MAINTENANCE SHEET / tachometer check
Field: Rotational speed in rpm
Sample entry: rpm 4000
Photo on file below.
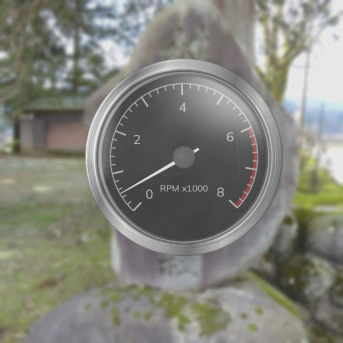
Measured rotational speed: rpm 500
